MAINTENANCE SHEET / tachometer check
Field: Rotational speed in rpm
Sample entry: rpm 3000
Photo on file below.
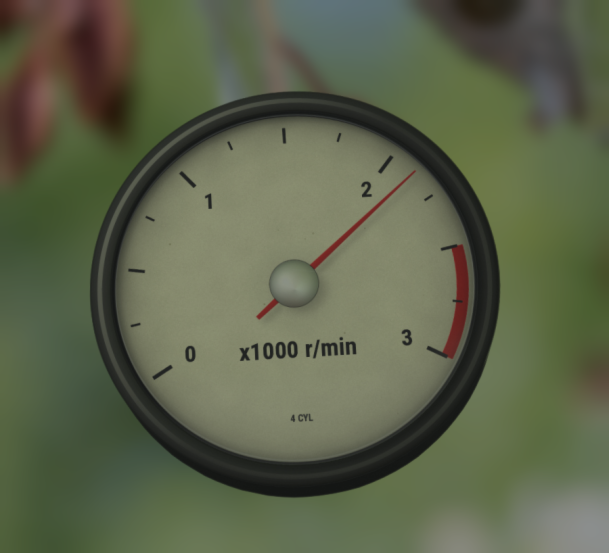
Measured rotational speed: rpm 2125
